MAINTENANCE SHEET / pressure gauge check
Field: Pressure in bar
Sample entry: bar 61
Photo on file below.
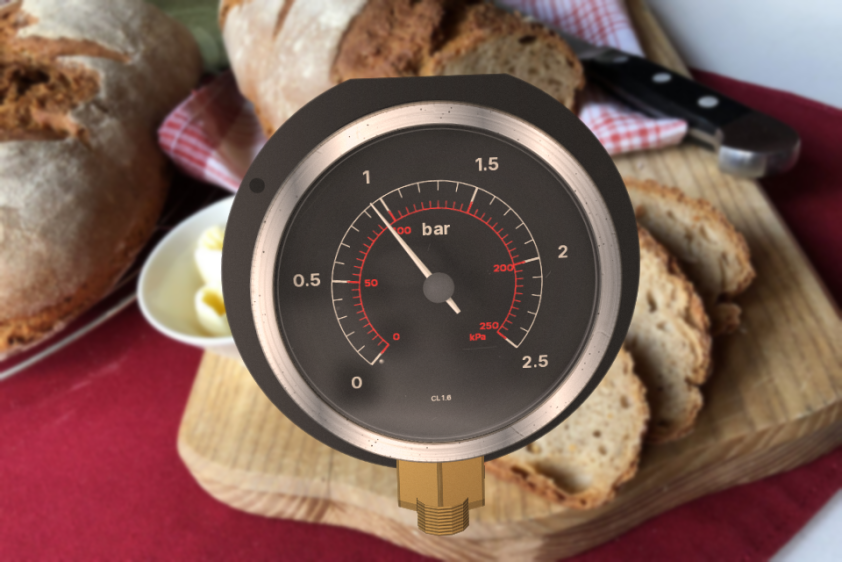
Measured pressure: bar 0.95
